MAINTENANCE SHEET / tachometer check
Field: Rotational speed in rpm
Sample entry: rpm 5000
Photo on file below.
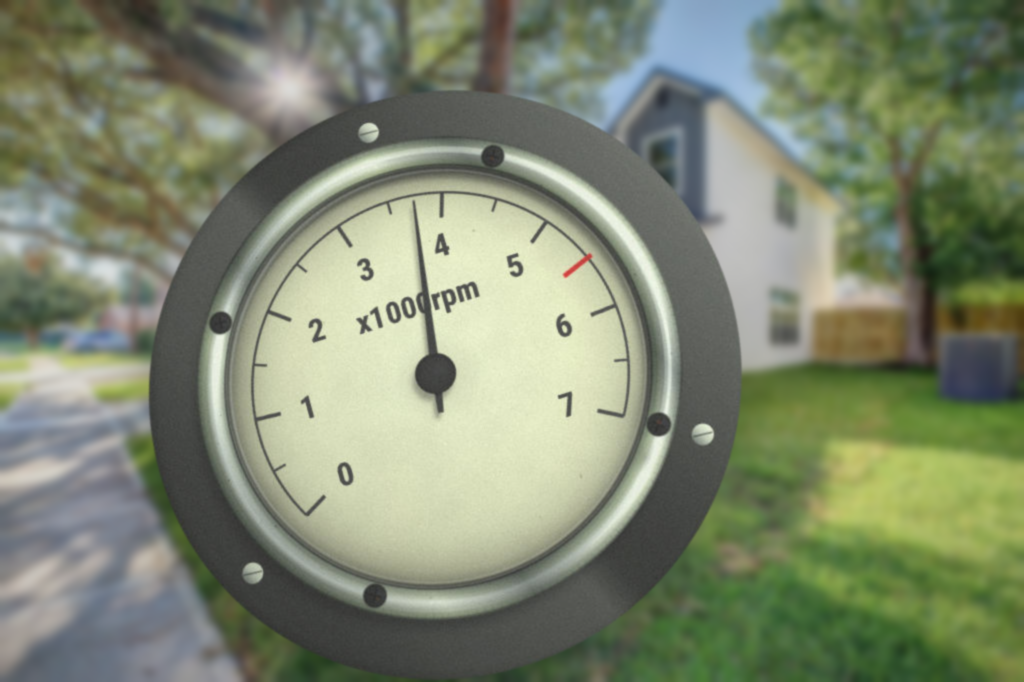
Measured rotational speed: rpm 3750
